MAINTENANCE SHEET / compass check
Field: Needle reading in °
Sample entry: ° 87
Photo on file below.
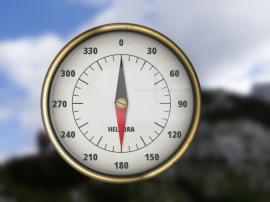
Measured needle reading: ° 180
